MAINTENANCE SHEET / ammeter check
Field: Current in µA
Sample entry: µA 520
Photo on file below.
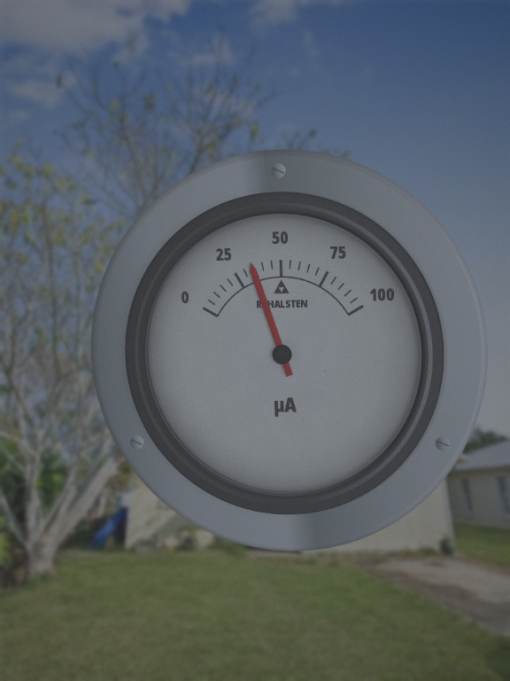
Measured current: µA 35
